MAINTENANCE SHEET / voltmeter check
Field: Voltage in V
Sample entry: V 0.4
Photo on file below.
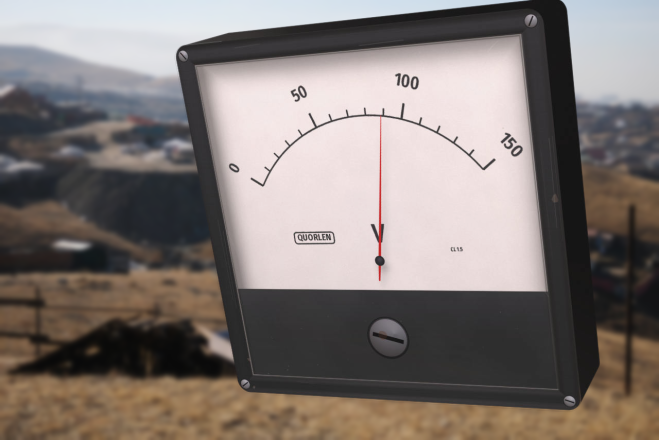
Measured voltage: V 90
